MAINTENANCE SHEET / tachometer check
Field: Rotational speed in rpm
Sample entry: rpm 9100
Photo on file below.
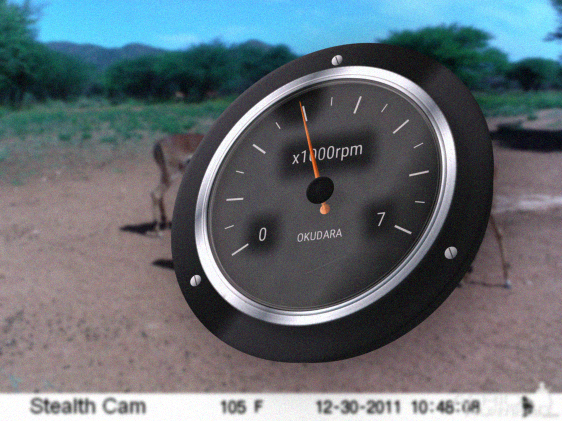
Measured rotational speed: rpm 3000
